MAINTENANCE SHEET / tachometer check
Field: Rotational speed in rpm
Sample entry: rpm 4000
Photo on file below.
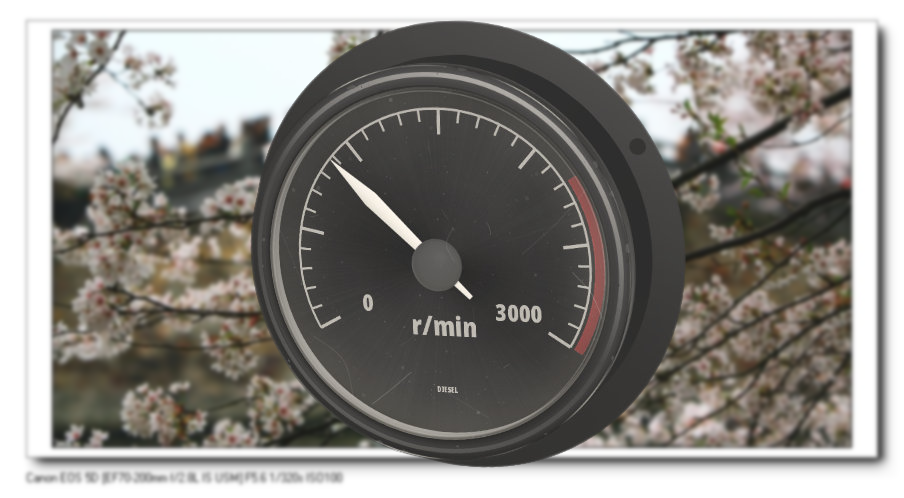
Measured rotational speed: rpm 900
